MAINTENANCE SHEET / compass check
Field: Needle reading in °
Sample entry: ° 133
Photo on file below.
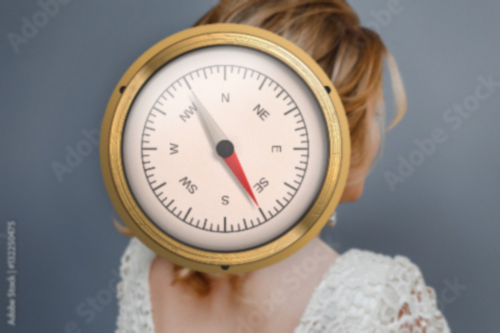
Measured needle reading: ° 150
